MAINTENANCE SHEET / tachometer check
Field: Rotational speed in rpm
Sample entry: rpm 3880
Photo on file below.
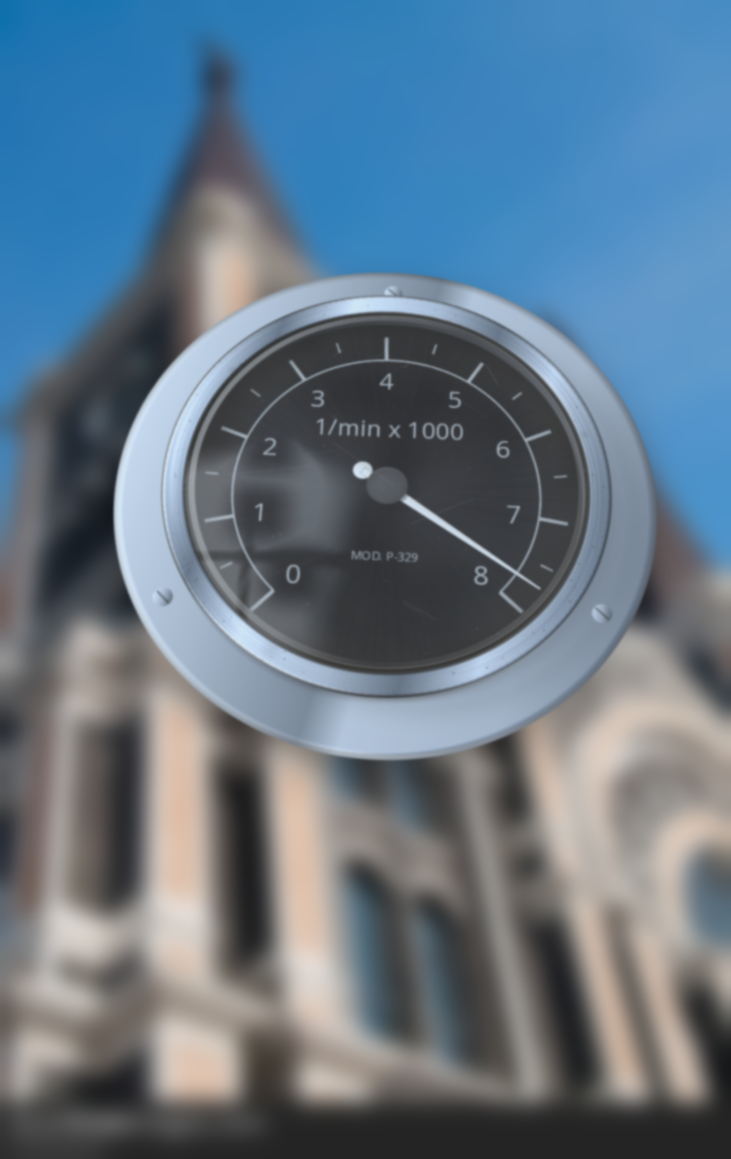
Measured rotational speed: rpm 7750
